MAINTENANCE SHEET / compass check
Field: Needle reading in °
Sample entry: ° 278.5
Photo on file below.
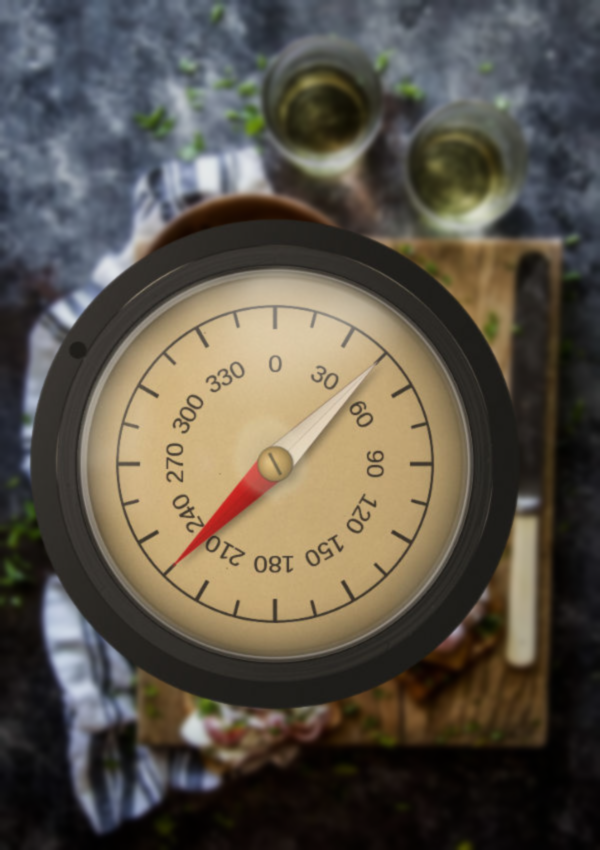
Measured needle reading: ° 225
